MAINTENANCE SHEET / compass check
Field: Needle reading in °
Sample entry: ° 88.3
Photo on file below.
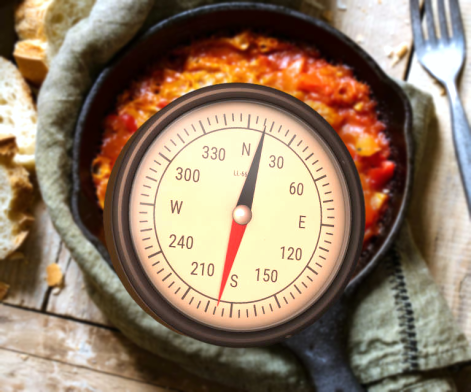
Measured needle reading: ° 190
